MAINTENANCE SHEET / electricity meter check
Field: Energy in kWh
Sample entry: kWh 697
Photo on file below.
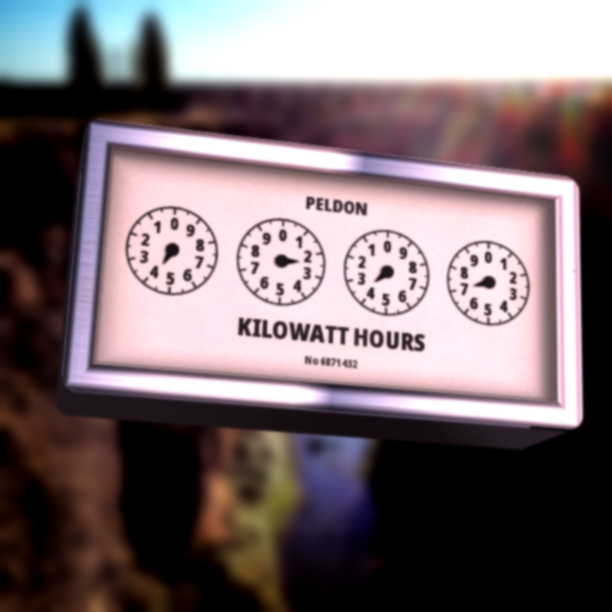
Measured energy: kWh 4237
